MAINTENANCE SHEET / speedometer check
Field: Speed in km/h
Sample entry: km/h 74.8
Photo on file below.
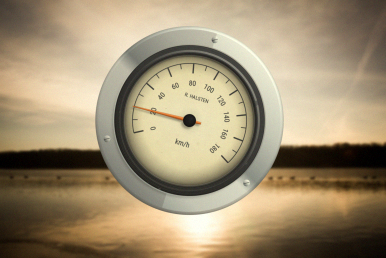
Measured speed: km/h 20
